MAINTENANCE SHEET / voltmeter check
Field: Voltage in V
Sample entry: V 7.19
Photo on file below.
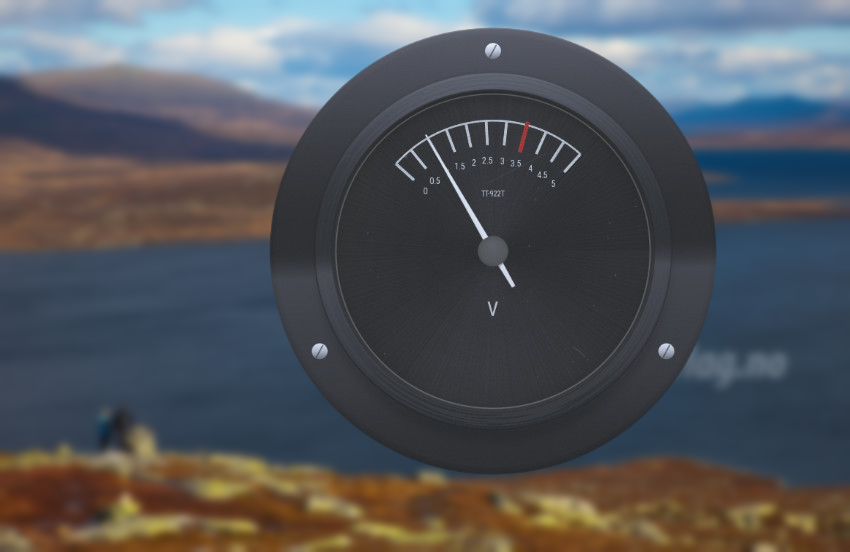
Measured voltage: V 1
